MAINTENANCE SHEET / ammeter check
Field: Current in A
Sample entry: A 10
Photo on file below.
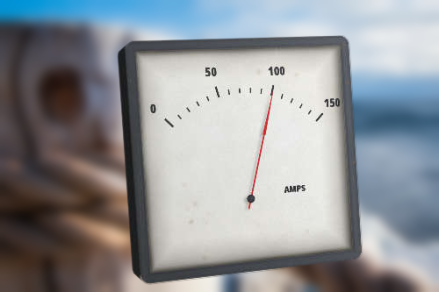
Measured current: A 100
